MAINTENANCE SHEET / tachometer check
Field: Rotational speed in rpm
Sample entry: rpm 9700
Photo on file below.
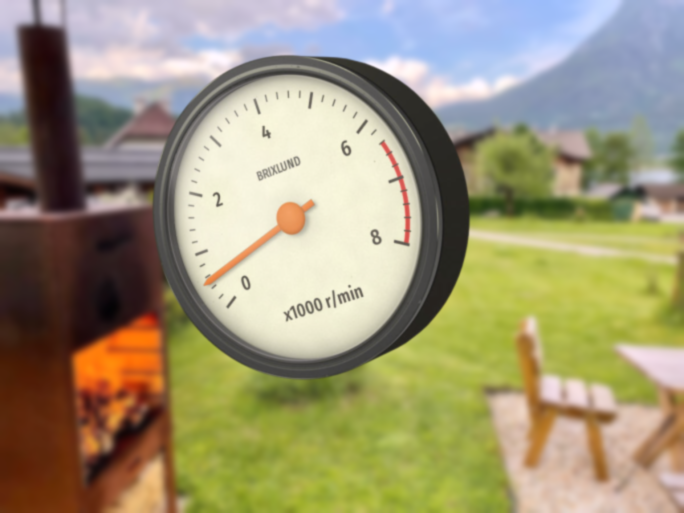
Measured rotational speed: rpm 500
